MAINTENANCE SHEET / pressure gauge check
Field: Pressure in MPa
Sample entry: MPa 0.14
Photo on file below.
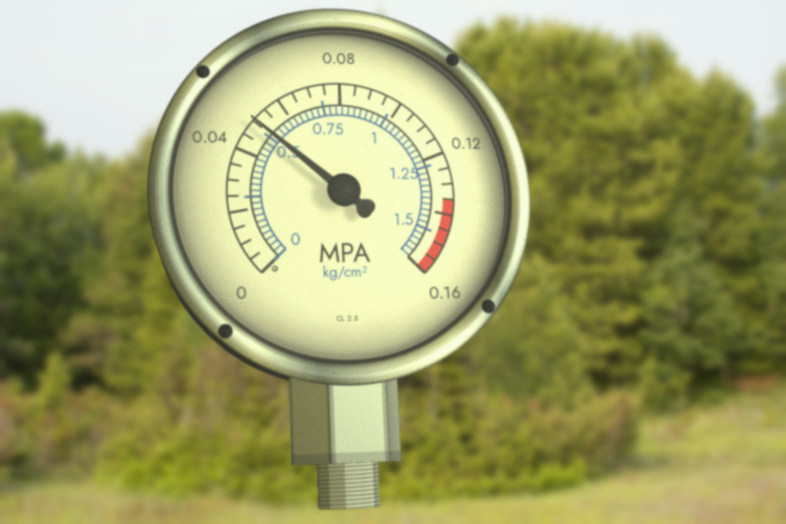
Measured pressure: MPa 0.05
